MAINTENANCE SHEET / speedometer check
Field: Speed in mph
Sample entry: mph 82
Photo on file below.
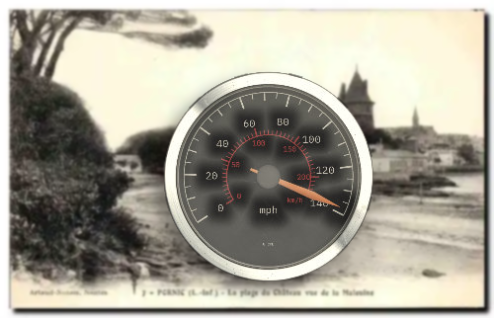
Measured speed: mph 137.5
